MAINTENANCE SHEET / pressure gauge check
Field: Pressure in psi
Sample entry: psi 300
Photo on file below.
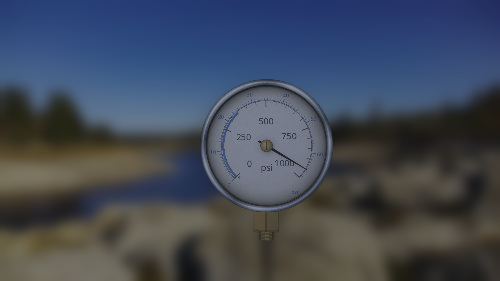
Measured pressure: psi 950
